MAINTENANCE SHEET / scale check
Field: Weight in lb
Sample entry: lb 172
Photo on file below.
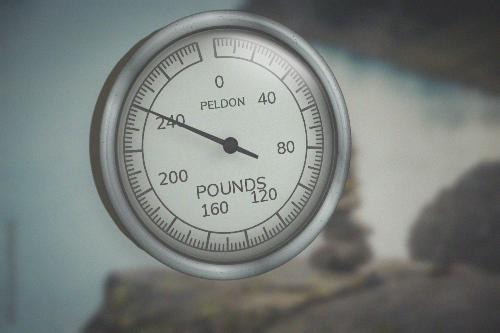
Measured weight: lb 240
